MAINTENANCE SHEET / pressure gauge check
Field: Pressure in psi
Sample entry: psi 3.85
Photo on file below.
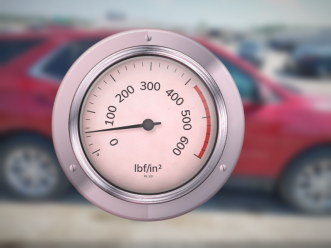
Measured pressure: psi 50
